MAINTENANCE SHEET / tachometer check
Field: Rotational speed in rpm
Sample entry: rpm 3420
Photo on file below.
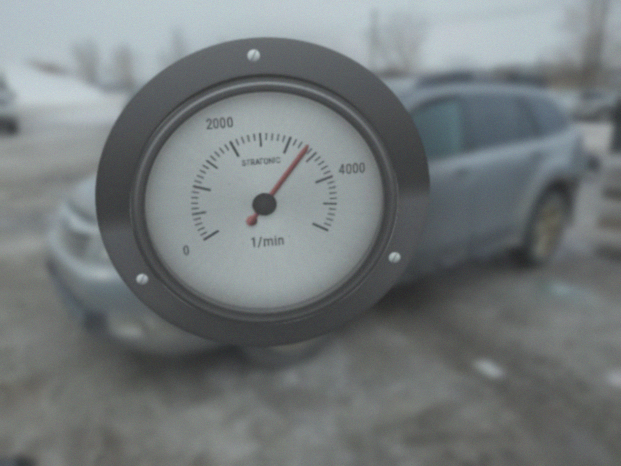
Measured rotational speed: rpm 3300
